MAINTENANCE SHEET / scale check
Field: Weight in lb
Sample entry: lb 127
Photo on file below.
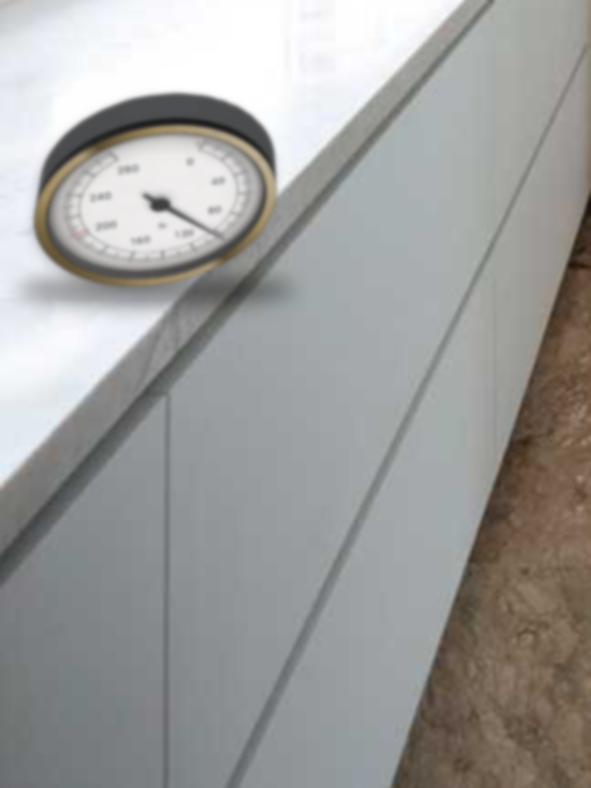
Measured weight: lb 100
